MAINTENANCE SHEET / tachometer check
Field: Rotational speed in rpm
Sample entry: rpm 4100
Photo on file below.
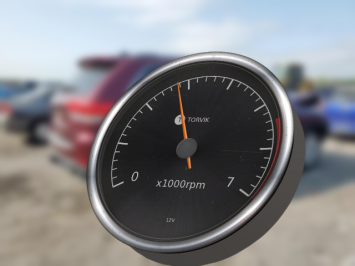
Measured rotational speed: rpm 2800
